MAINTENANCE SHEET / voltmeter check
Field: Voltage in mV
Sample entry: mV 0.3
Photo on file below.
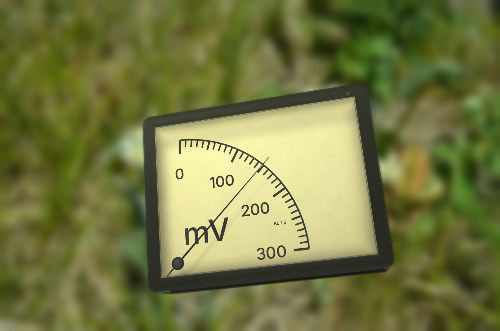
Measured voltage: mV 150
